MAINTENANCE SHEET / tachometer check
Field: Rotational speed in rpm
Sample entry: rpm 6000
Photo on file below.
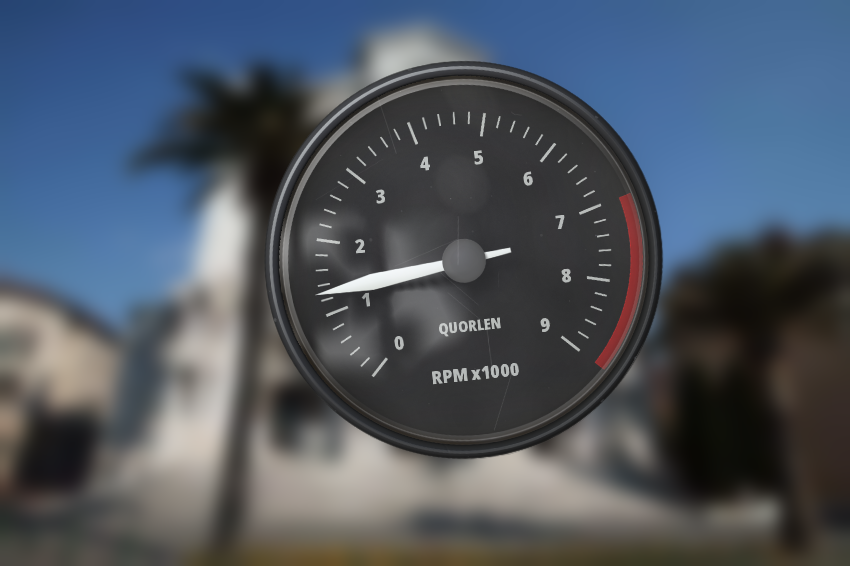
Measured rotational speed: rpm 1300
